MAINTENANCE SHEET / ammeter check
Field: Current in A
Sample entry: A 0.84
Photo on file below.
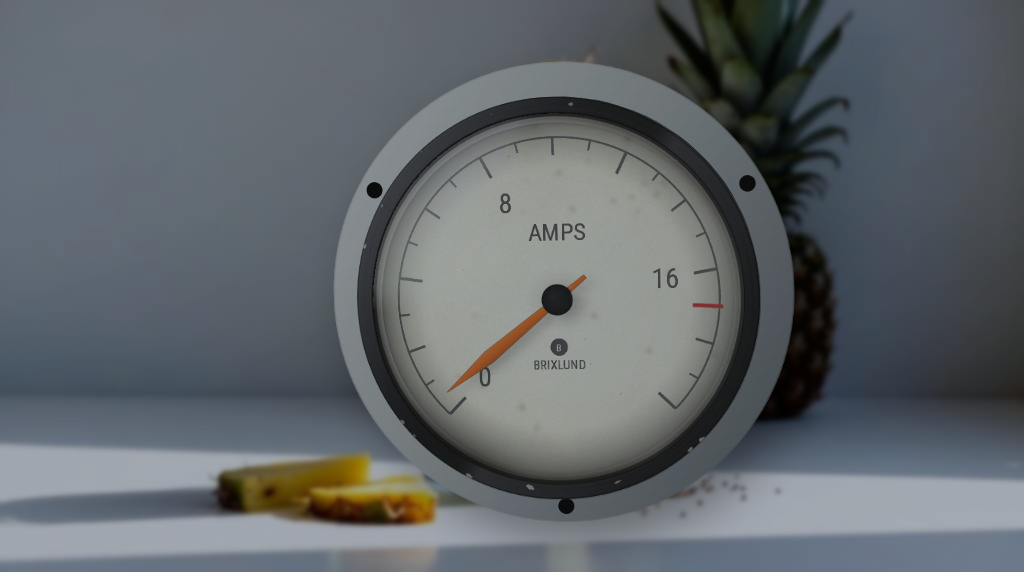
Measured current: A 0.5
